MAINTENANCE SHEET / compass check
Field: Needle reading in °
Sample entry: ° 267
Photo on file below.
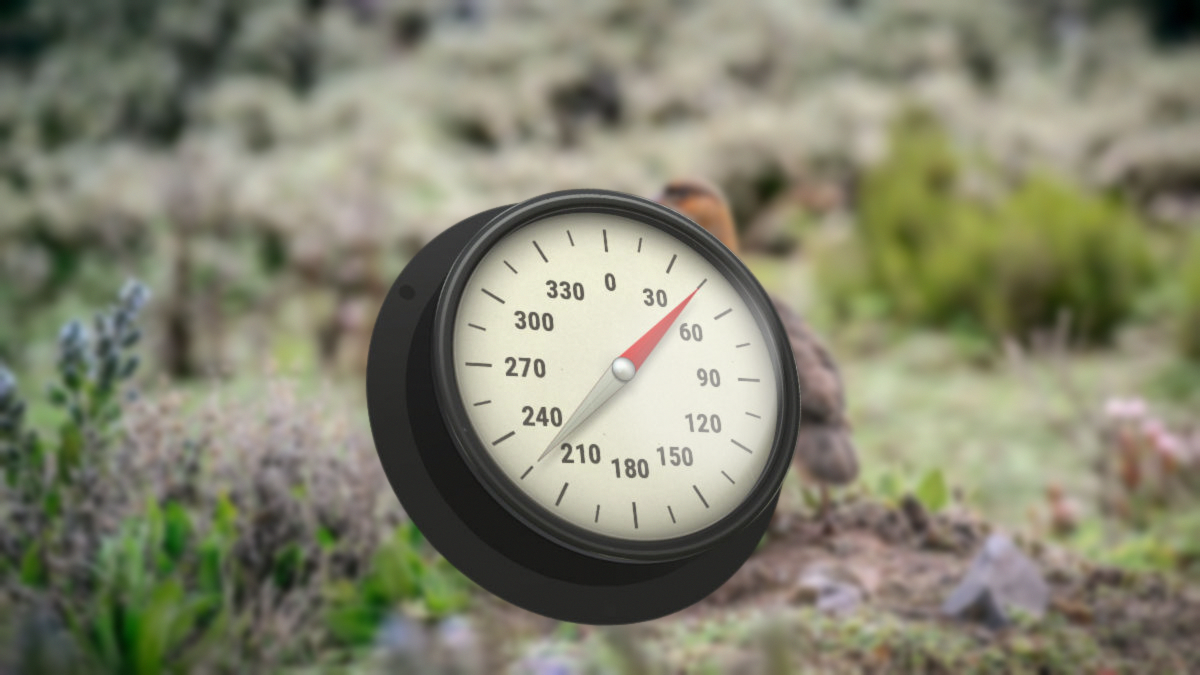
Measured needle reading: ° 45
